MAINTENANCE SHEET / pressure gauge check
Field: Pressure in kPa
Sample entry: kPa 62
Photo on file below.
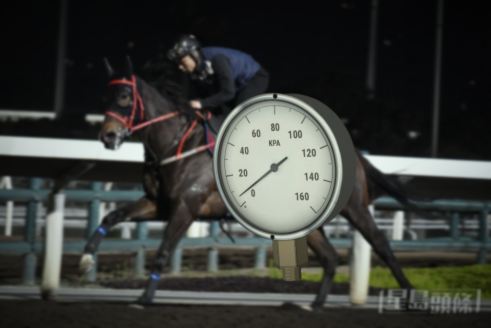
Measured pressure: kPa 5
